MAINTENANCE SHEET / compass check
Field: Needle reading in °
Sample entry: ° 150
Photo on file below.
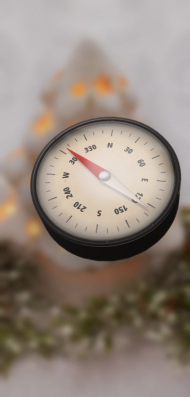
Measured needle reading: ° 305
